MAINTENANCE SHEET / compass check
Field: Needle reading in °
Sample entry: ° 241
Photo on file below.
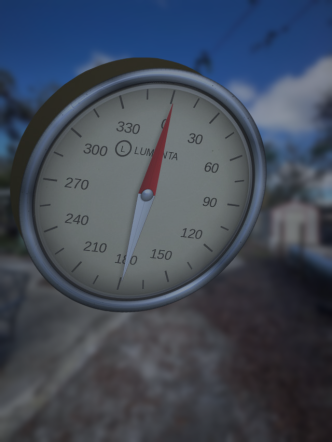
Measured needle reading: ° 0
